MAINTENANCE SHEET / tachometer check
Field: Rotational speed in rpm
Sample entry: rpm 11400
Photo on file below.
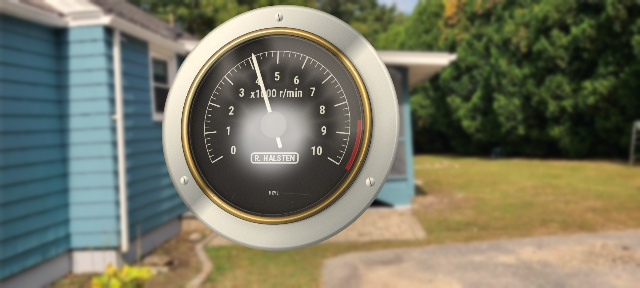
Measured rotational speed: rpm 4200
